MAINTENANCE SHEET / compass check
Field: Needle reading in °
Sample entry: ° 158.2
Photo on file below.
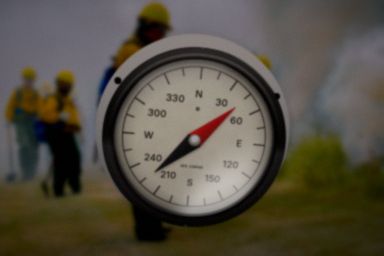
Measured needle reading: ° 45
